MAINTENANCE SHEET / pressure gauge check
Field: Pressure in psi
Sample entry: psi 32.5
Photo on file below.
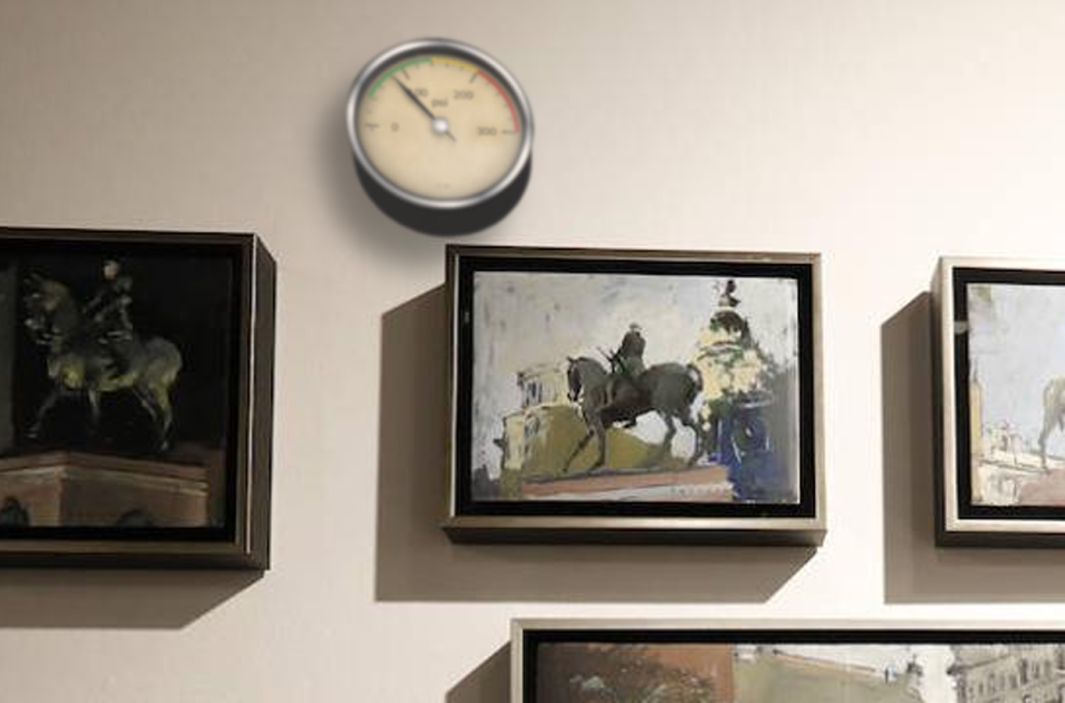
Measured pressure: psi 80
